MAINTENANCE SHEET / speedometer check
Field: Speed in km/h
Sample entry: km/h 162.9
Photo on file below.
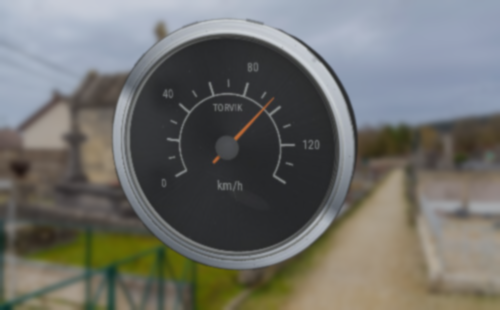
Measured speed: km/h 95
